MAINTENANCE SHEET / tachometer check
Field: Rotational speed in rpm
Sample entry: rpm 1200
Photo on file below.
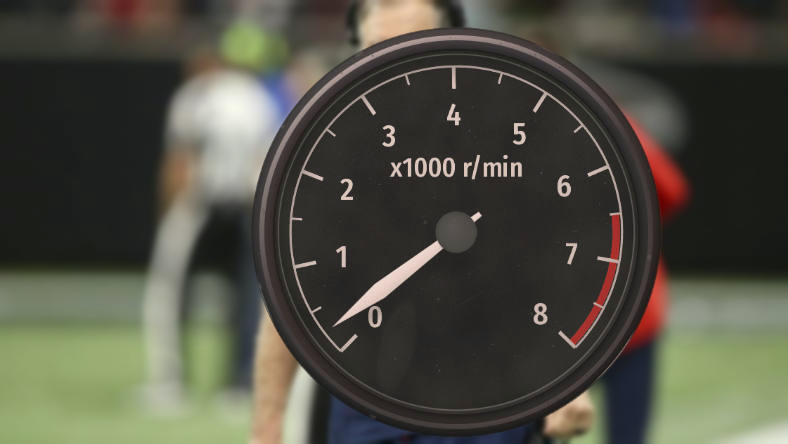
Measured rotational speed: rpm 250
